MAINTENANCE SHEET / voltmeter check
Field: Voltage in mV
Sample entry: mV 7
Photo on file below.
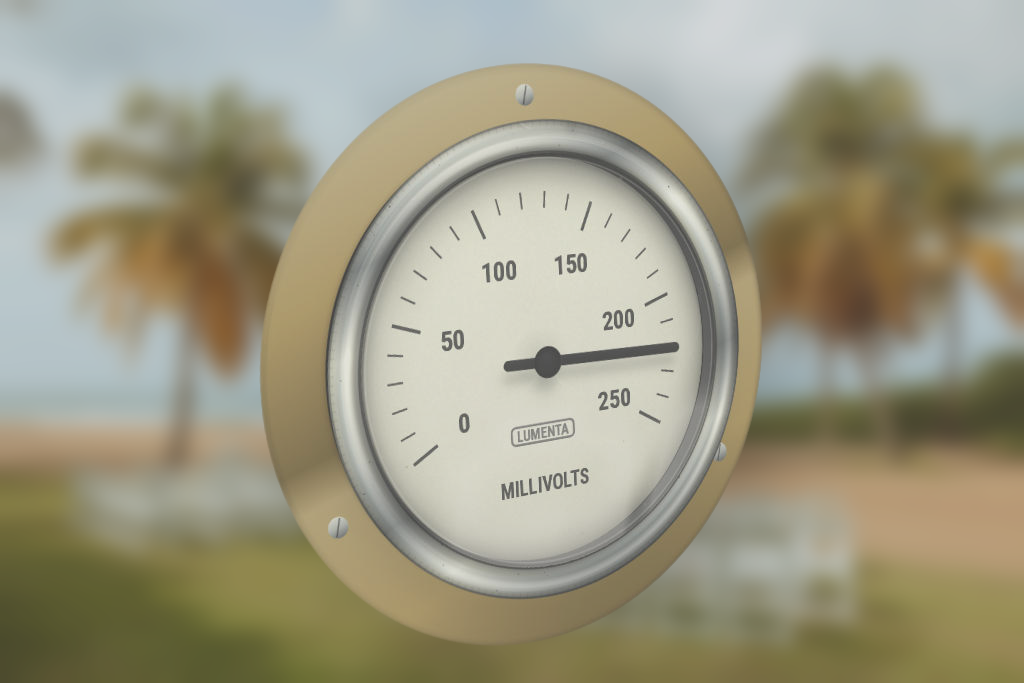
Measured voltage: mV 220
